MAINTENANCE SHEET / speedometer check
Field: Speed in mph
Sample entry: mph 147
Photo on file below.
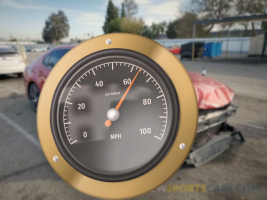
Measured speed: mph 64
